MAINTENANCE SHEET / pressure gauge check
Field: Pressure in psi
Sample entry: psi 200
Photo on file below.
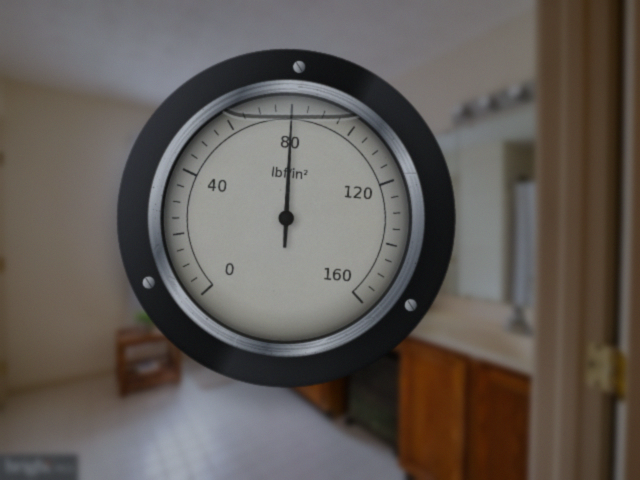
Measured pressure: psi 80
